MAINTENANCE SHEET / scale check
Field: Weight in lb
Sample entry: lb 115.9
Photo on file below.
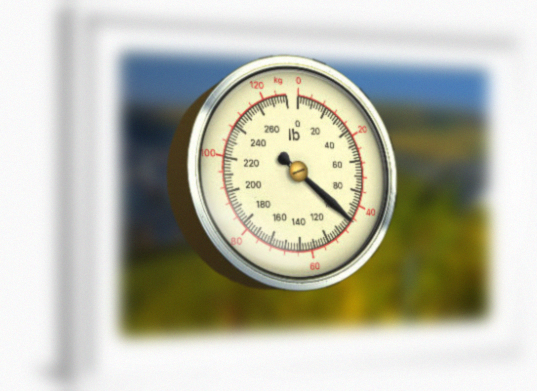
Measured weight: lb 100
